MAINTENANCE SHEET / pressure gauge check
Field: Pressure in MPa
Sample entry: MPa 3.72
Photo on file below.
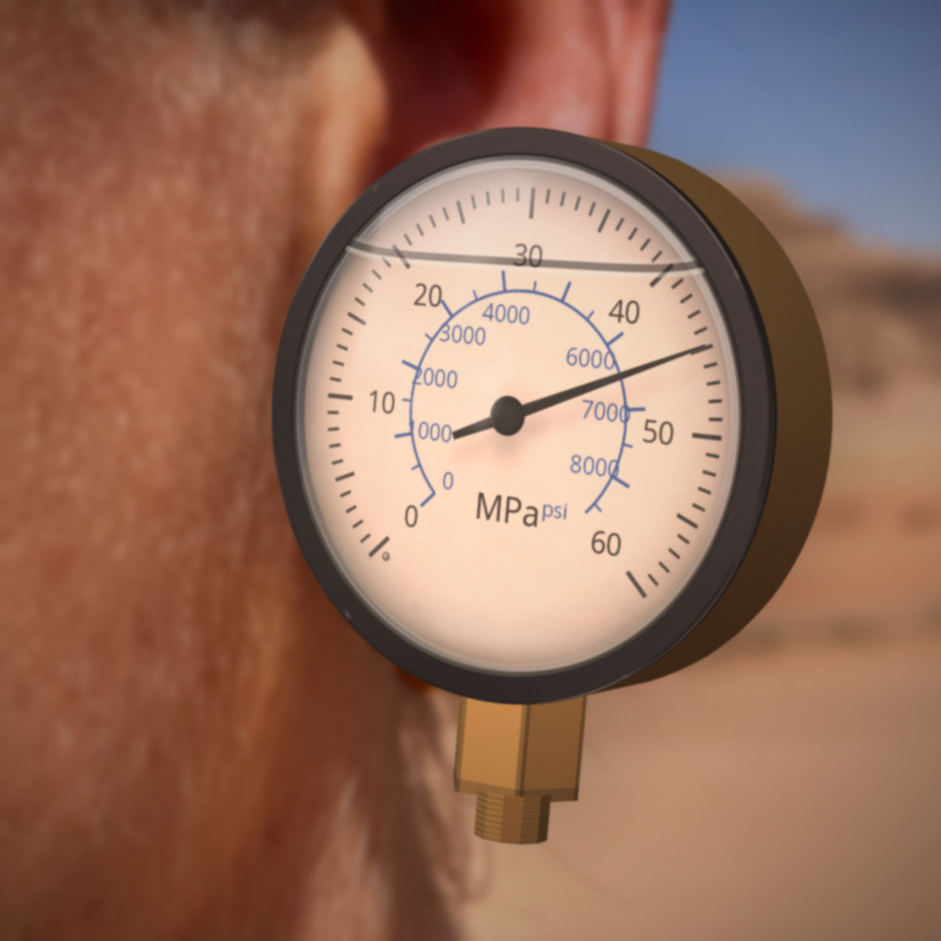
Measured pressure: MPa 45
